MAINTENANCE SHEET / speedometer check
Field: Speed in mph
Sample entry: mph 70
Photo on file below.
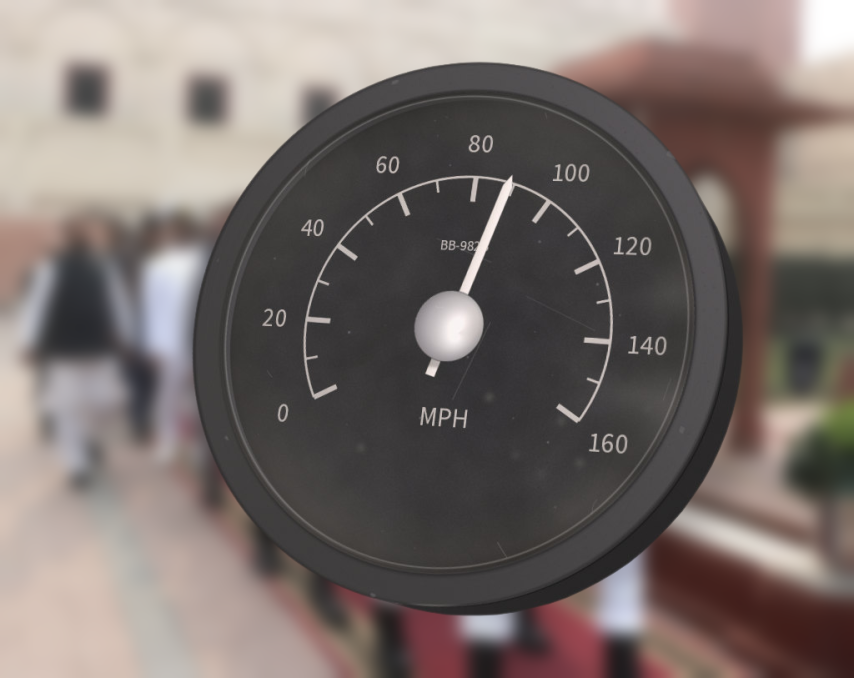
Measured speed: mph 90
